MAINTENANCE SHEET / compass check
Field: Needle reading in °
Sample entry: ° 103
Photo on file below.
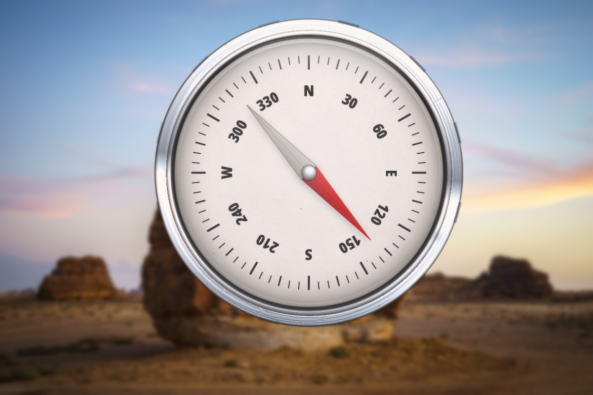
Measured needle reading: ° 137.5
